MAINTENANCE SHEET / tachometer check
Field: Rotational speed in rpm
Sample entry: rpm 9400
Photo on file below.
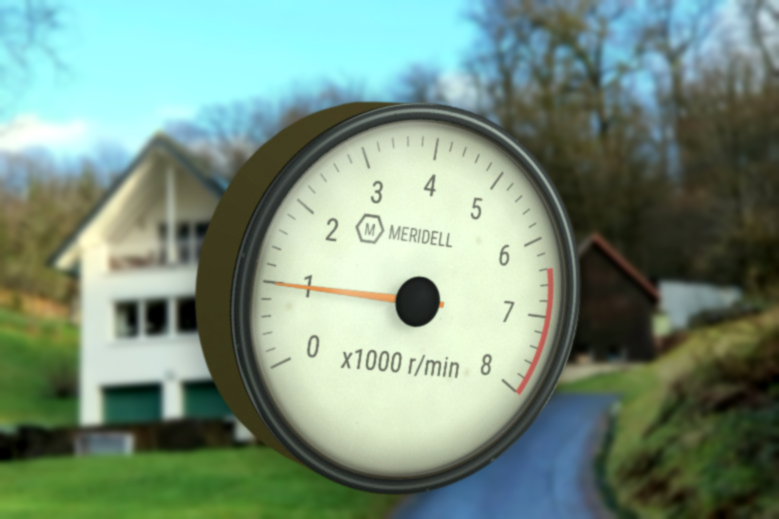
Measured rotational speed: rpm 1000
